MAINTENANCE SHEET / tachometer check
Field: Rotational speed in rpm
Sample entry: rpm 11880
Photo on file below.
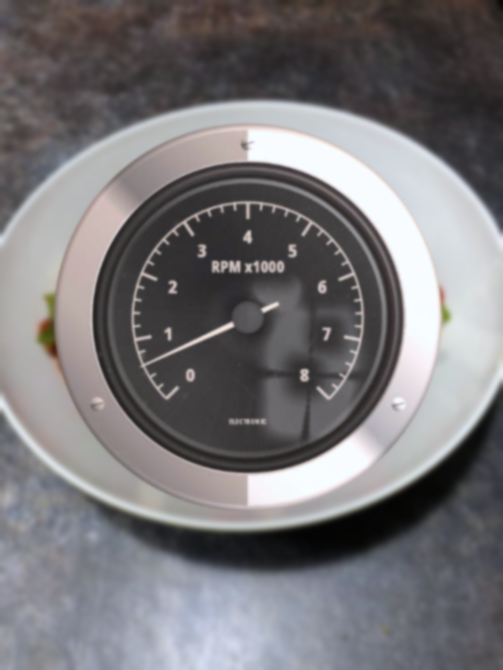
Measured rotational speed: rpm 600
